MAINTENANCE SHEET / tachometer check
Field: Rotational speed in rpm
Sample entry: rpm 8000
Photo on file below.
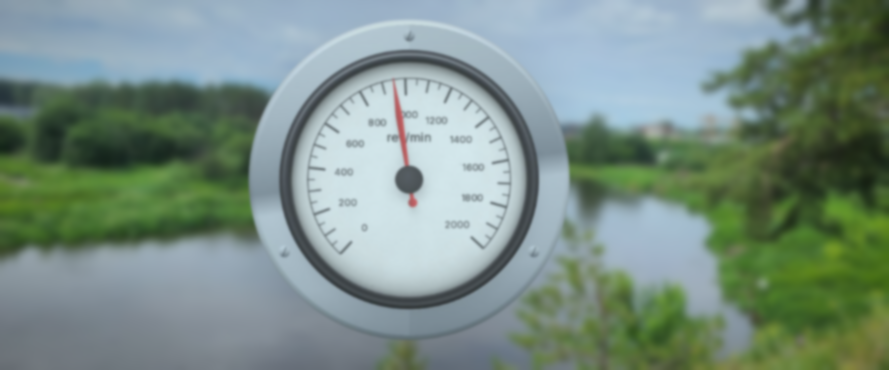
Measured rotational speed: rpm 950
